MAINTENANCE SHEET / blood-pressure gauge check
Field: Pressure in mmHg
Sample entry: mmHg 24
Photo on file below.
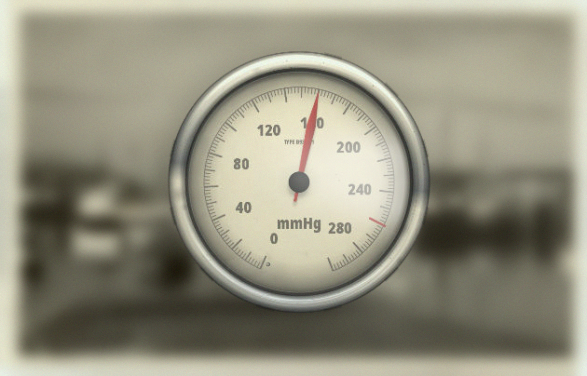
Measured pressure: mmHg 160
